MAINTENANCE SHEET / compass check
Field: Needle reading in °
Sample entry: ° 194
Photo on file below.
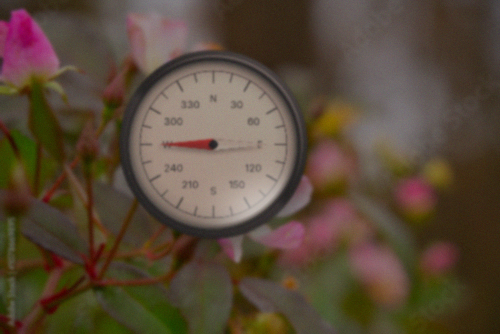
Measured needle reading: ° 270
